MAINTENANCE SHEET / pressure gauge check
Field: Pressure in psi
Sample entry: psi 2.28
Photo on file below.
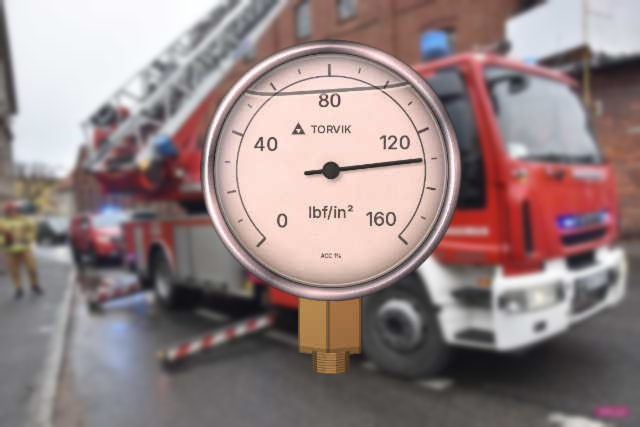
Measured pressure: psi 130
